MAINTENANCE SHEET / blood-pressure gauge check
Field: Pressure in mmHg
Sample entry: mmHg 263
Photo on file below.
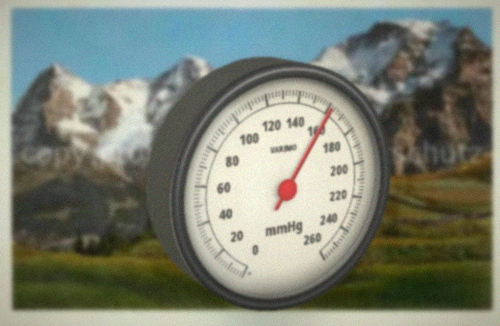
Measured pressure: mmHg 160
